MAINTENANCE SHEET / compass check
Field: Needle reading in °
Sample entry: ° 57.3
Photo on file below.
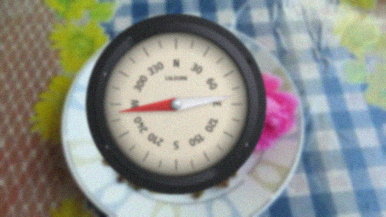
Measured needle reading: ° 262.5
